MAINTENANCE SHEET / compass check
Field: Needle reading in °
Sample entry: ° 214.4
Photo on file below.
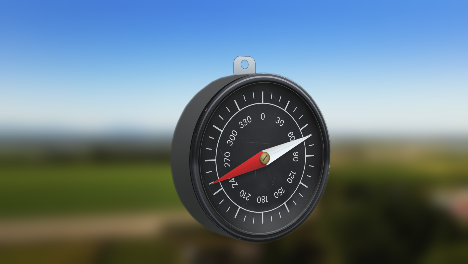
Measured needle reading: ° 250
